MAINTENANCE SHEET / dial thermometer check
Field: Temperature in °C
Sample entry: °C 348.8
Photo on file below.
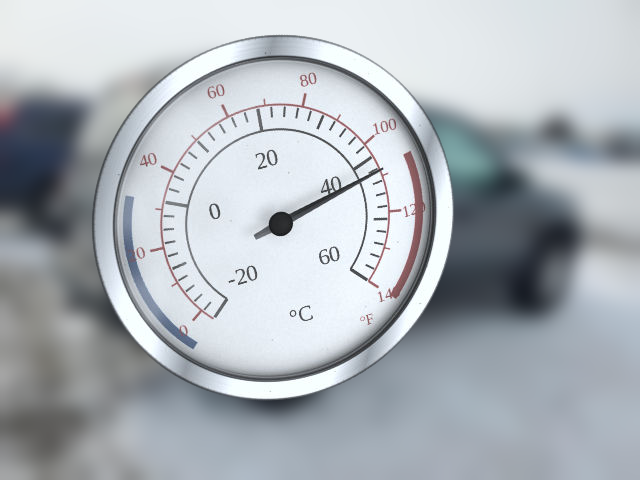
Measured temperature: °C 42
